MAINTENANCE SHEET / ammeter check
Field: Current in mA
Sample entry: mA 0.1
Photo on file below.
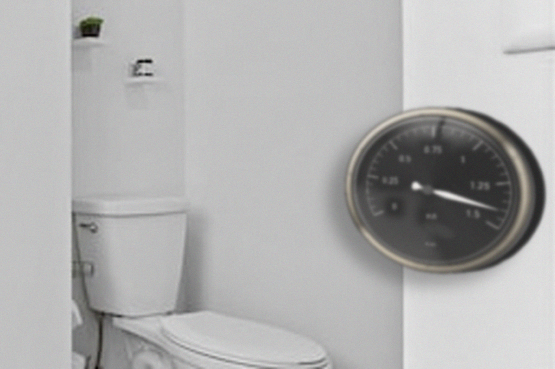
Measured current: mA 1.4
